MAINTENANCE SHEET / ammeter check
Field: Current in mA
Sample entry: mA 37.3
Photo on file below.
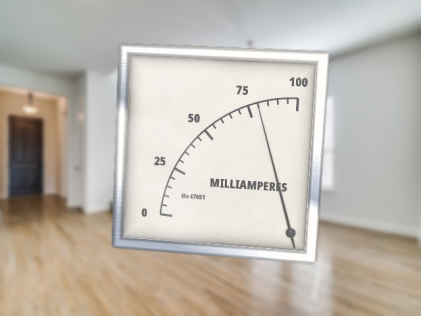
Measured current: mA 80
